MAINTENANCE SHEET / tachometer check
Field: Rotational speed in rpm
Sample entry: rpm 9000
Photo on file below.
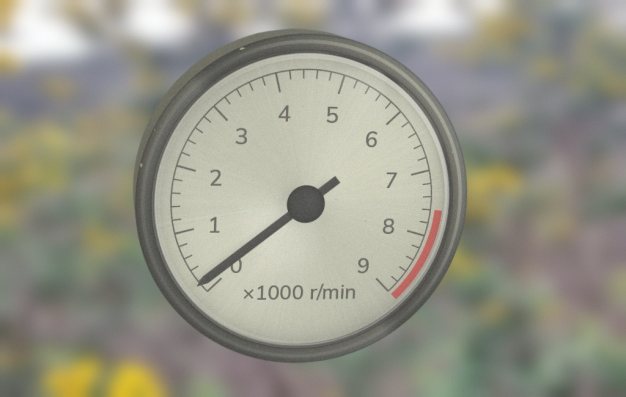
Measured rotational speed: rpm 200
